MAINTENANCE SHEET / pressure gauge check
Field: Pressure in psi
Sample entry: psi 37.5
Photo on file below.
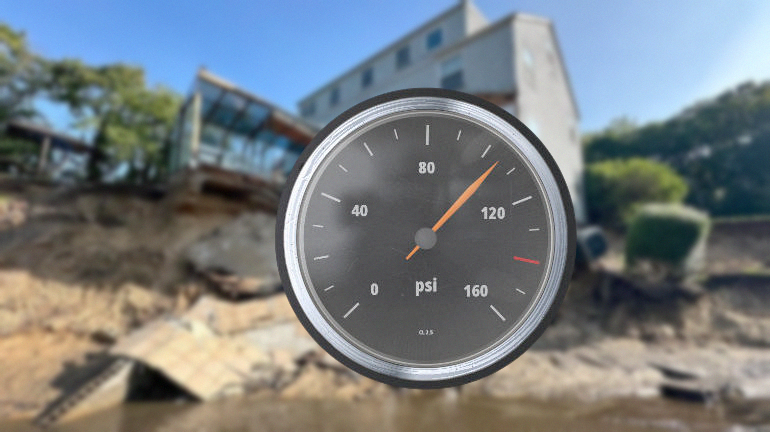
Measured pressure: psi 105
